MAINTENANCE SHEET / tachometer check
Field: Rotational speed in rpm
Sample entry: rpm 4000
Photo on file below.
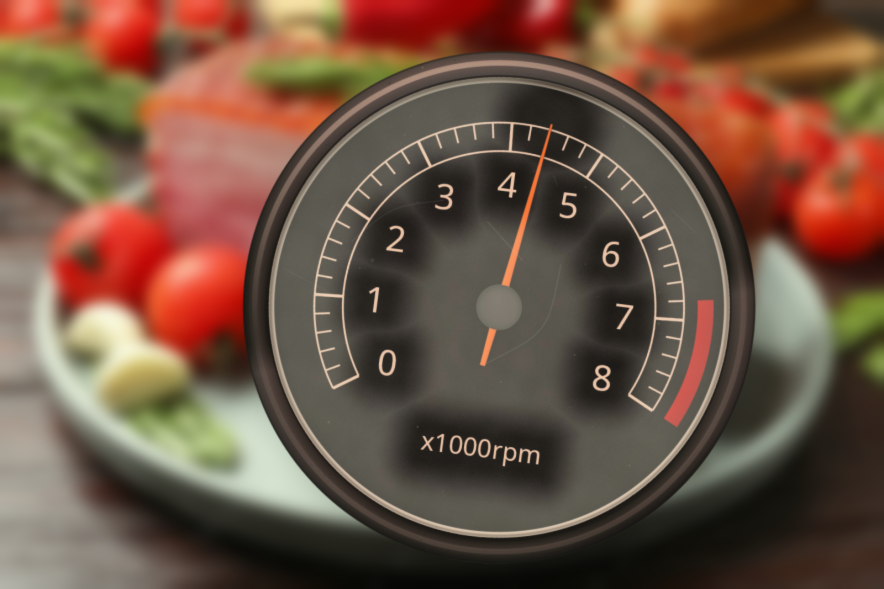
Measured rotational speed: rpm 4400
